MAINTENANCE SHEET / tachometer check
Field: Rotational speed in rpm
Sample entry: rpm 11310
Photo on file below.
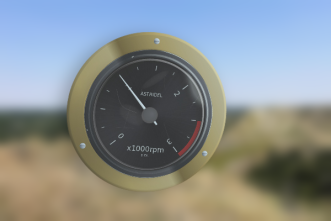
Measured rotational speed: rpm 1000
